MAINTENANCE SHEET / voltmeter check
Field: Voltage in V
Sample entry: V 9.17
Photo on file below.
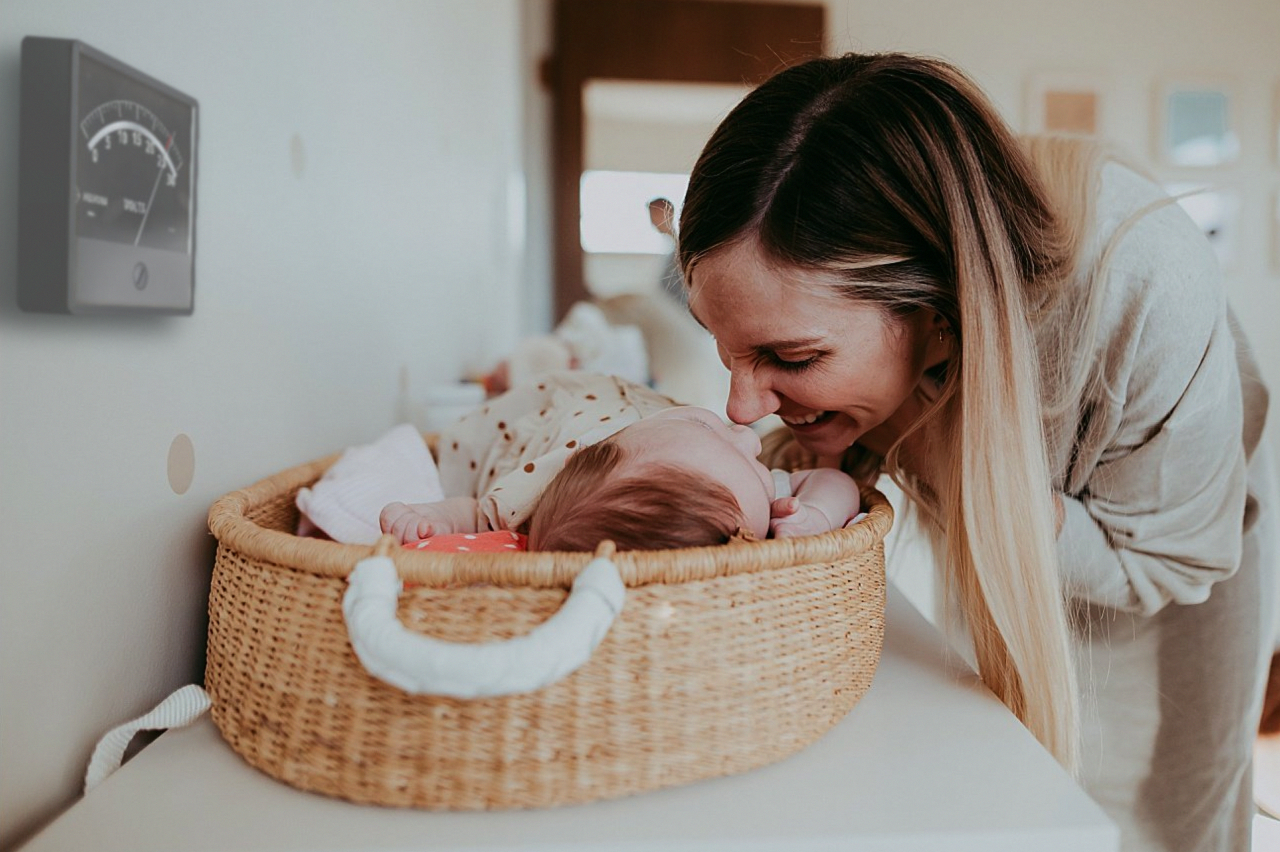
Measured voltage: V 25
